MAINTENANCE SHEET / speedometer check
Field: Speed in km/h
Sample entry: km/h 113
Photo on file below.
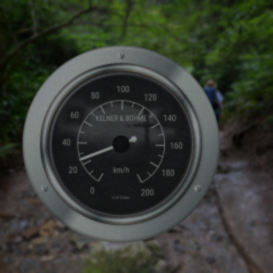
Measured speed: km/h 25
